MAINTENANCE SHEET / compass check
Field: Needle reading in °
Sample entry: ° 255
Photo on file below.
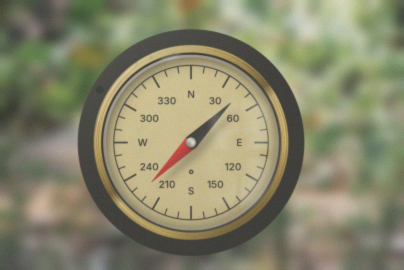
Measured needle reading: ° 225
